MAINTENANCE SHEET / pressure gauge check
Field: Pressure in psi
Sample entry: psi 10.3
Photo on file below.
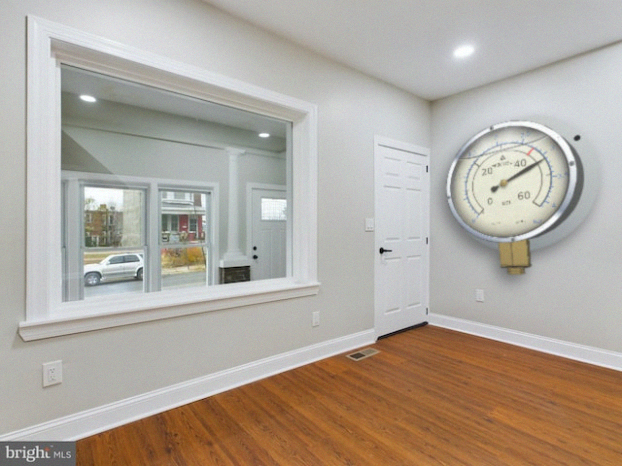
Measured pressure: psi 45
